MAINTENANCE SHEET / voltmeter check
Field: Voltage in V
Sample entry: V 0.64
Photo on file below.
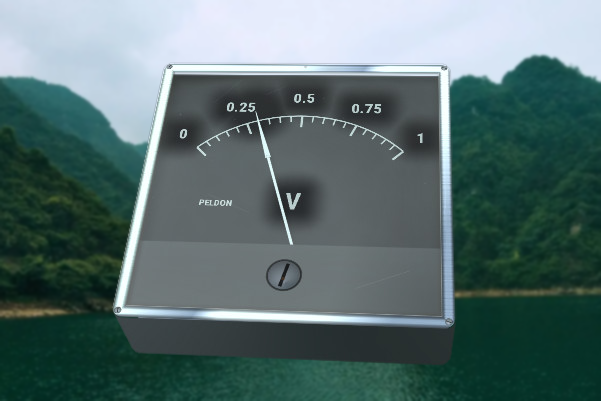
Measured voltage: V 0.3
